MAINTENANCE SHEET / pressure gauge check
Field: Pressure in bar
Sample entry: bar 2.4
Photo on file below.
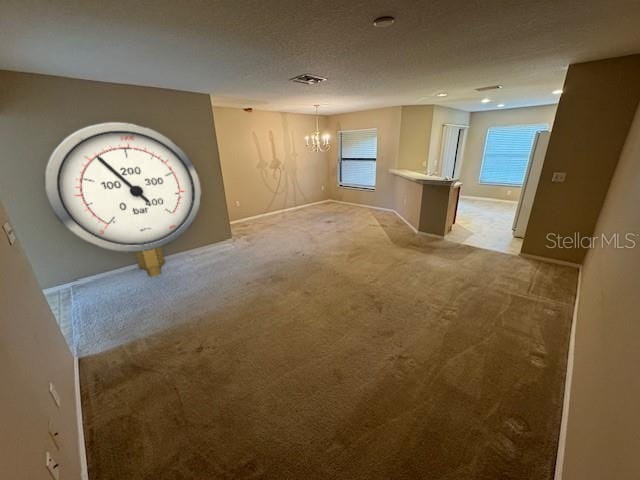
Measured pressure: bar 150
